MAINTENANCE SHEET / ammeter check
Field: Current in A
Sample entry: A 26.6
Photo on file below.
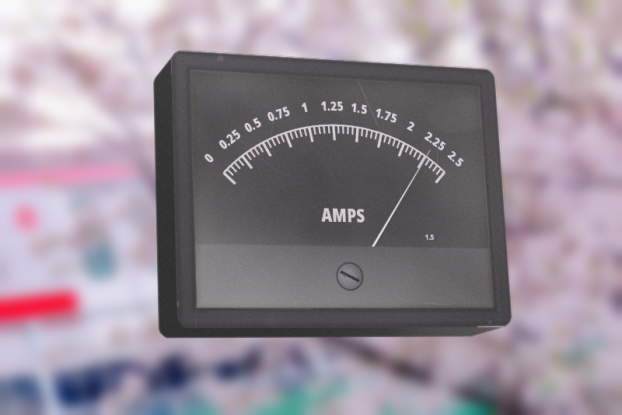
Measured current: A 2.25
